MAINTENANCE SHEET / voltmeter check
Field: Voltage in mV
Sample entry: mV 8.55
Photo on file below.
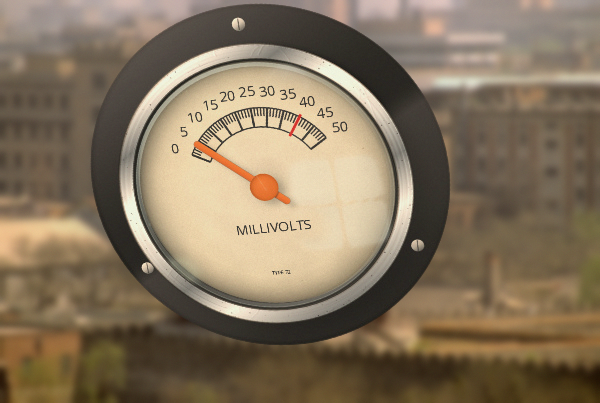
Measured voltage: mV 5
